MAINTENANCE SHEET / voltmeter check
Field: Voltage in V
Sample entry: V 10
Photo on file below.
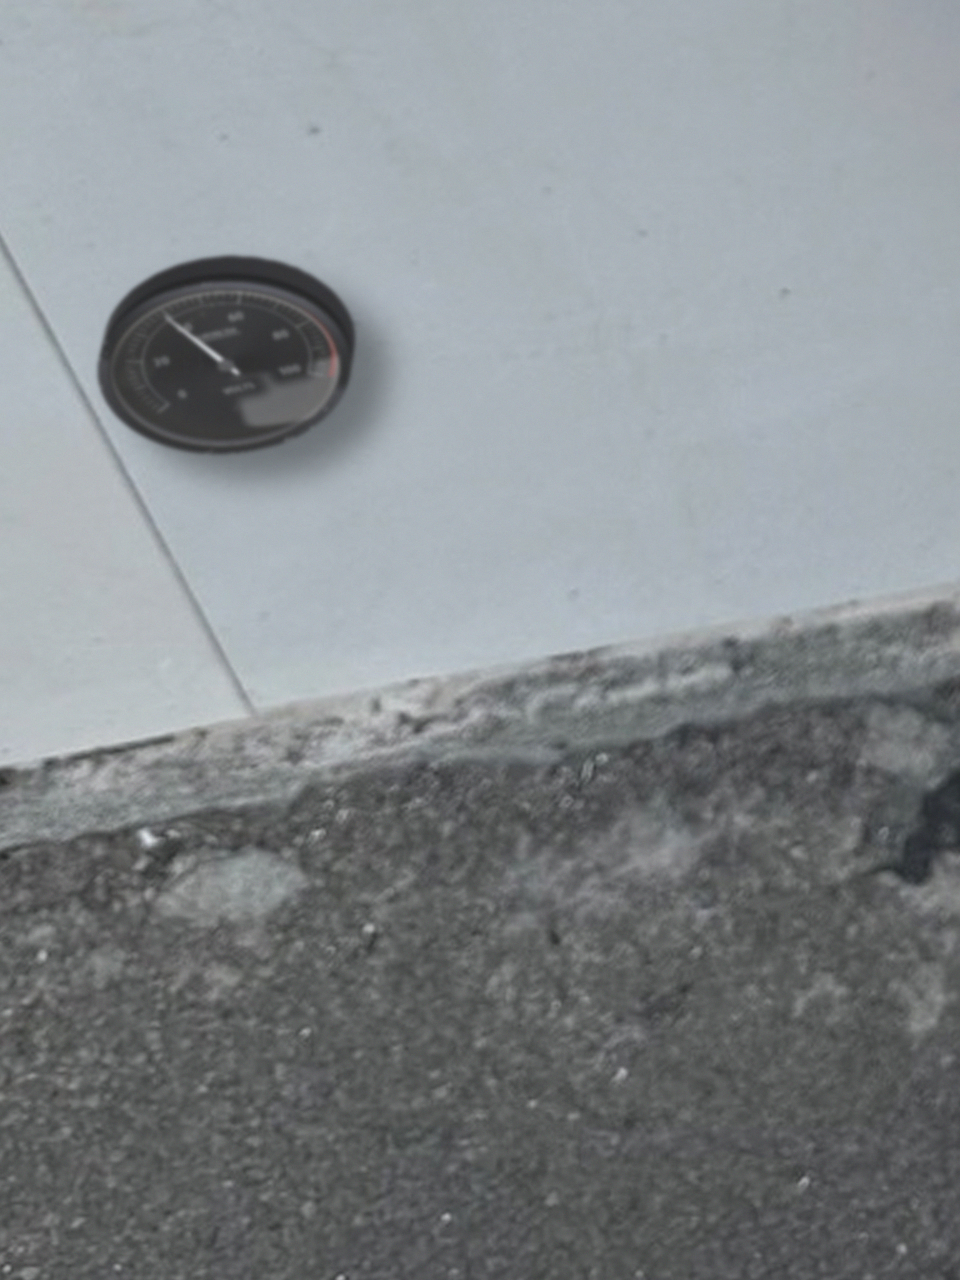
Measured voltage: V 40
